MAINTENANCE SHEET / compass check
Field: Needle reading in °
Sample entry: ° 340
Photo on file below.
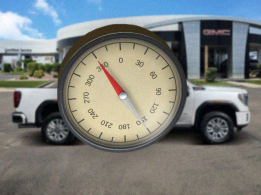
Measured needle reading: ° 330
